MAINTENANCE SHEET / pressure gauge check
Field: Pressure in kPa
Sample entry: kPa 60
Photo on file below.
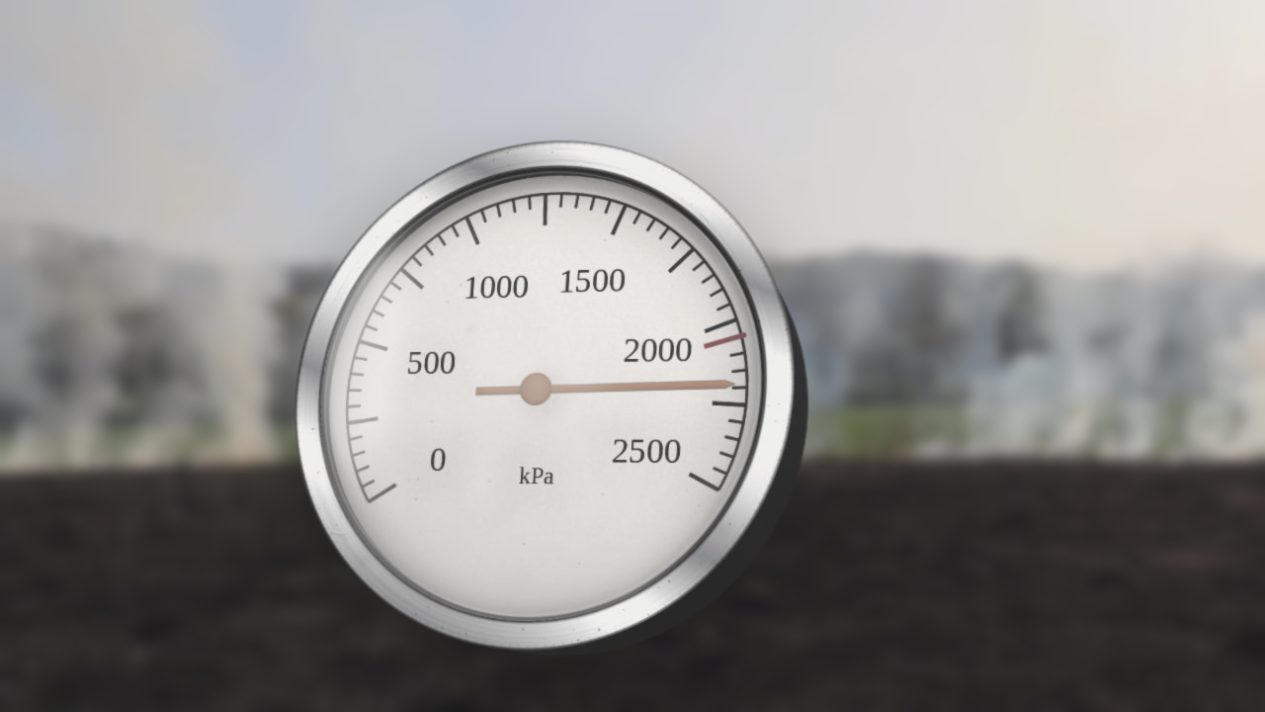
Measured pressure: kPa 2200
